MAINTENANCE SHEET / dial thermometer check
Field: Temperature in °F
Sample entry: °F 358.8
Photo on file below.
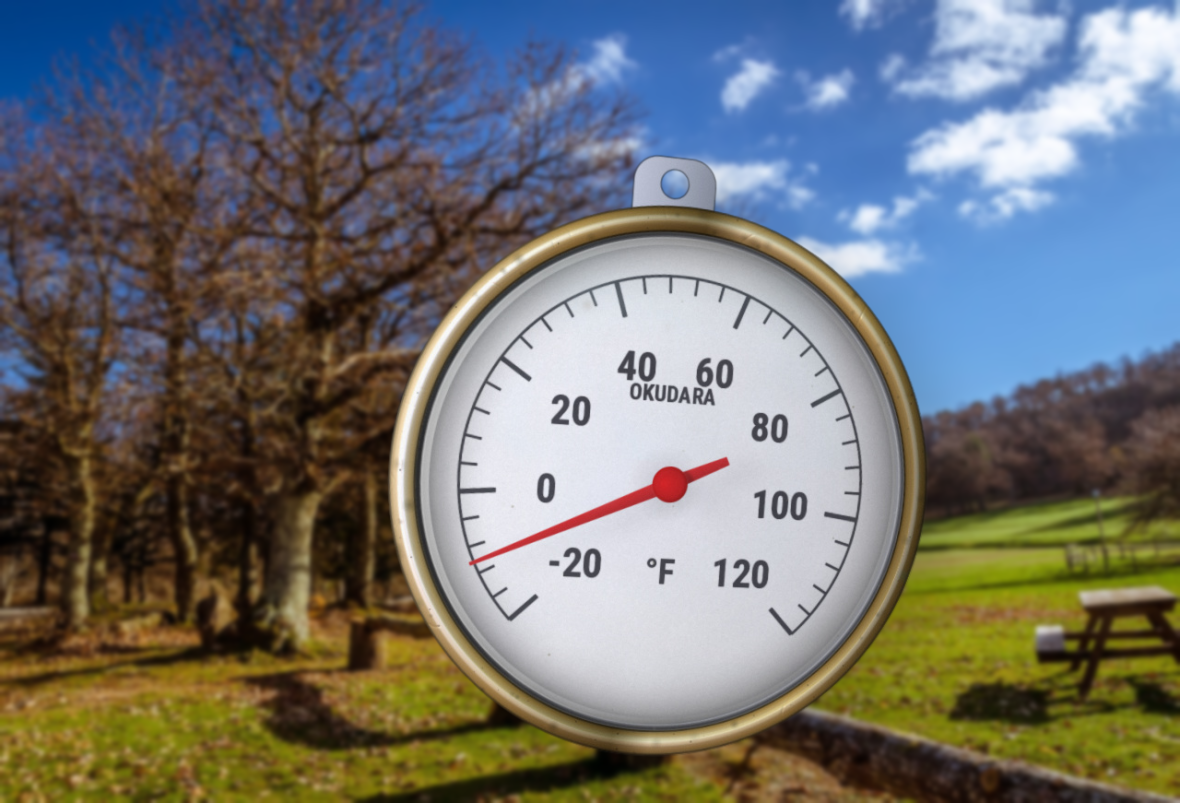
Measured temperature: °F -10
